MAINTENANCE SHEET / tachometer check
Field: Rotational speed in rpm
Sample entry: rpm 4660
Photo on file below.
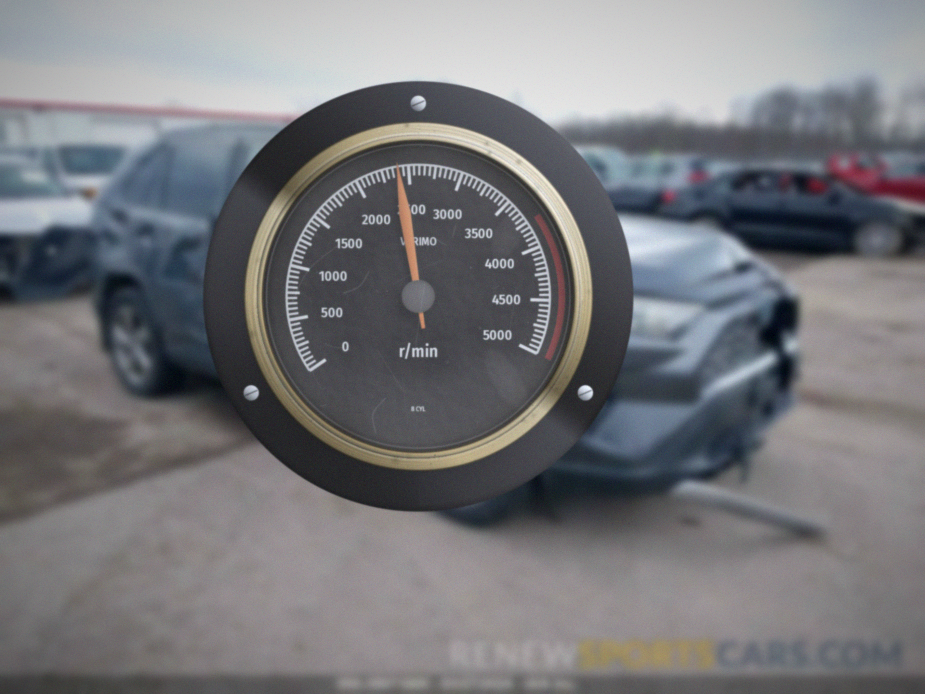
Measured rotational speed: rpm 2400
